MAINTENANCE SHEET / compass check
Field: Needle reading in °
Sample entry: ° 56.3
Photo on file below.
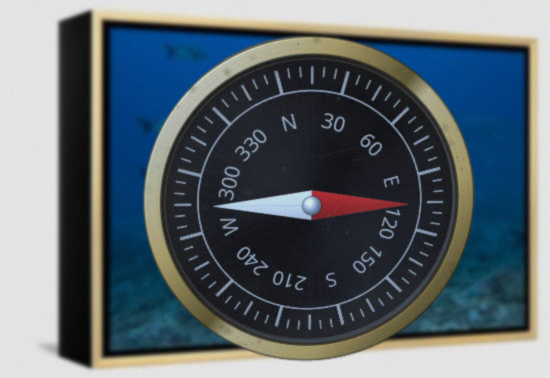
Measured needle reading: ° 105
